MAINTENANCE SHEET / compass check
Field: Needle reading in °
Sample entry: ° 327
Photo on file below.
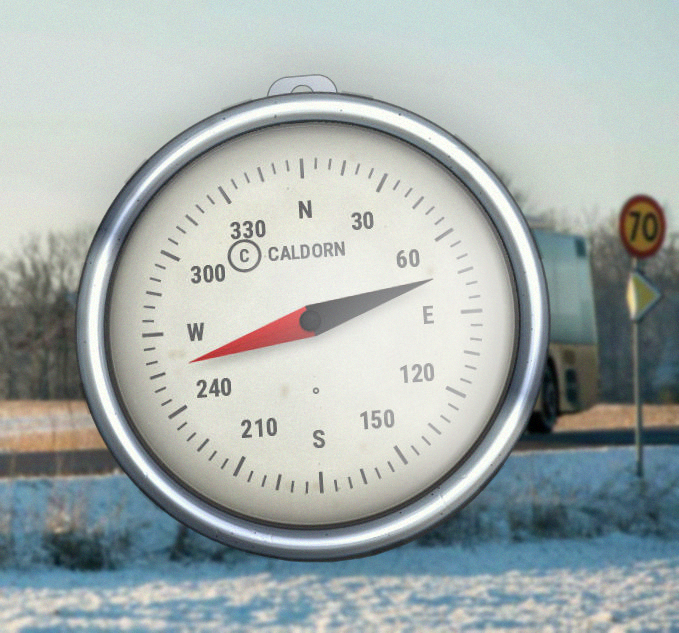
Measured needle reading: ° 255
